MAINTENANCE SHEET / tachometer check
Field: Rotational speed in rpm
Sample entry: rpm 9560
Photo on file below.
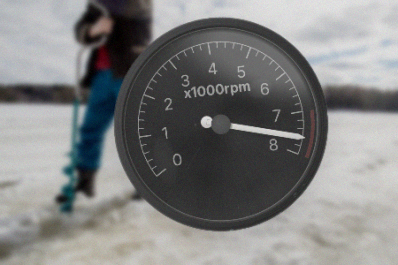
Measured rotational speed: rpm 7600
